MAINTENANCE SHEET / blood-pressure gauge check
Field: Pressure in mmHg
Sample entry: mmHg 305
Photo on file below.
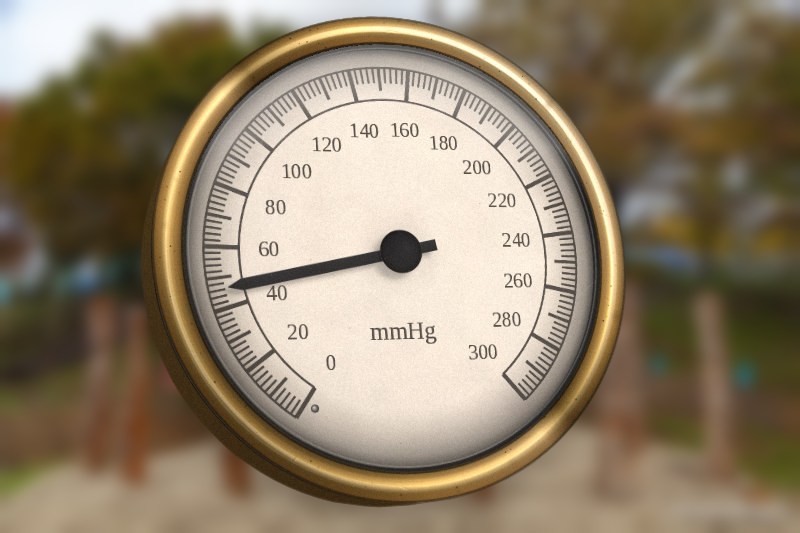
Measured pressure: mmHg 46
